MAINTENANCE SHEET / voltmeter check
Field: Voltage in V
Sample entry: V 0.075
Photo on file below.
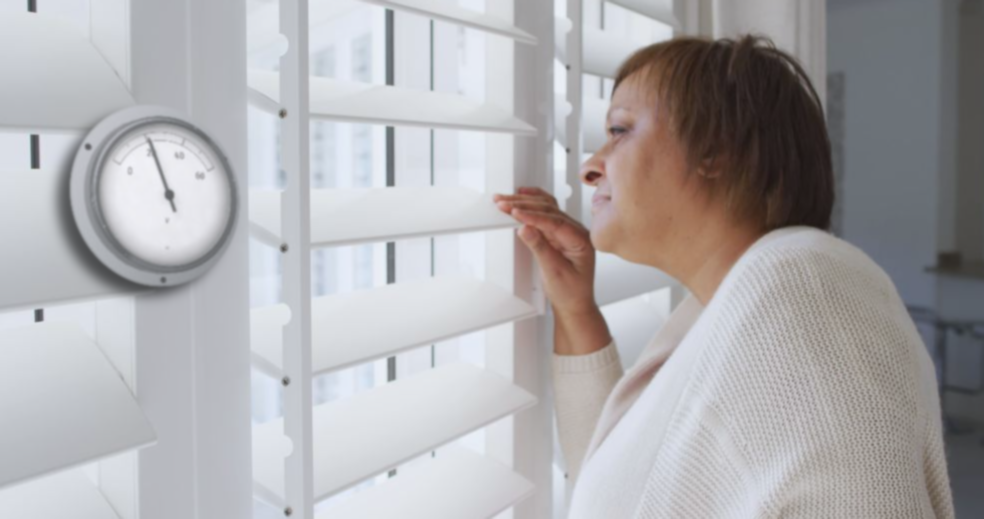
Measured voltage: V 20
